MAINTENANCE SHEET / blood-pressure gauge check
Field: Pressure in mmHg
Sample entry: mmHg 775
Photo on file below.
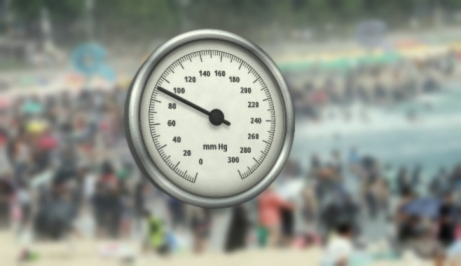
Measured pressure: mmHg 90
